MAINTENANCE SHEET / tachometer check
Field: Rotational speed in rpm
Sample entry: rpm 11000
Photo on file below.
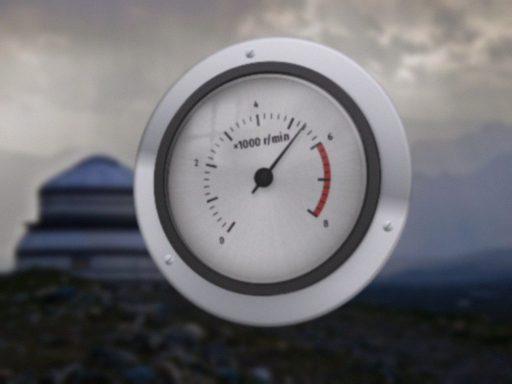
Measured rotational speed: rpm 5400
